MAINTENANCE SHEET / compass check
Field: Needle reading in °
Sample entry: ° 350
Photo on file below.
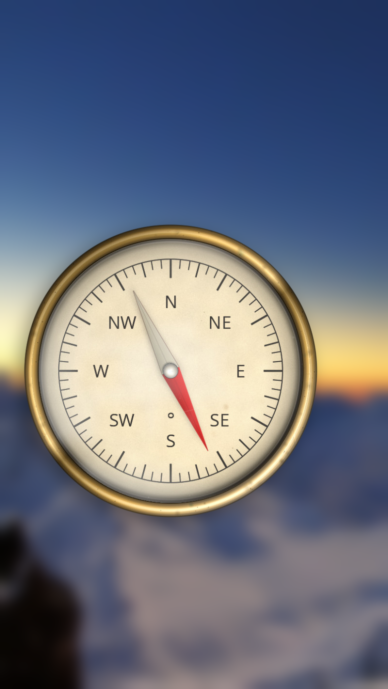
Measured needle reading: ° 155
